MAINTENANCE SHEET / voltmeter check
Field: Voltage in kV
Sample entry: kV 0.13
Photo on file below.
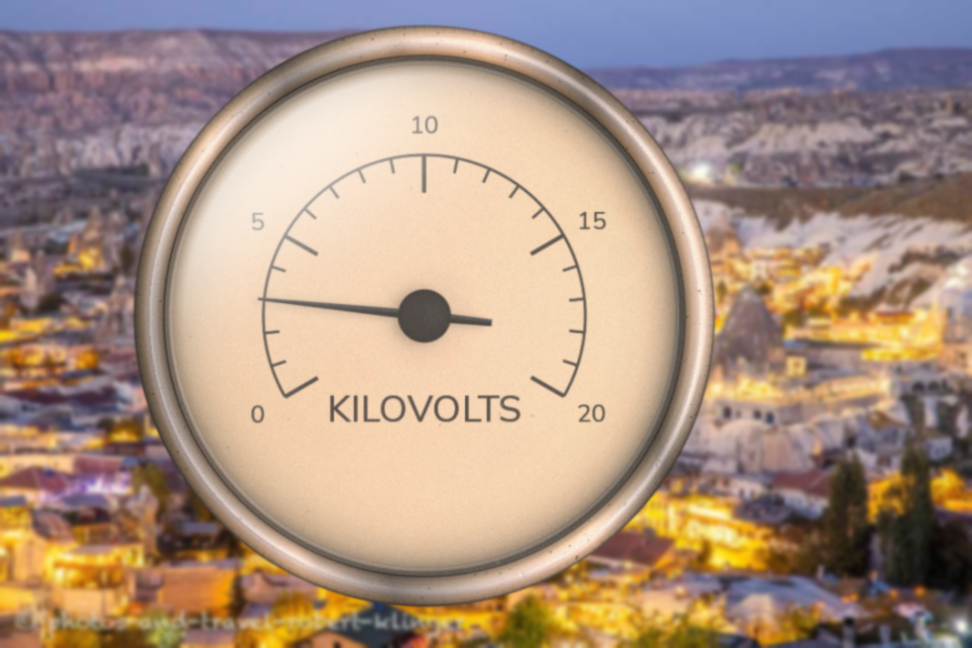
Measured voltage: kV 3
